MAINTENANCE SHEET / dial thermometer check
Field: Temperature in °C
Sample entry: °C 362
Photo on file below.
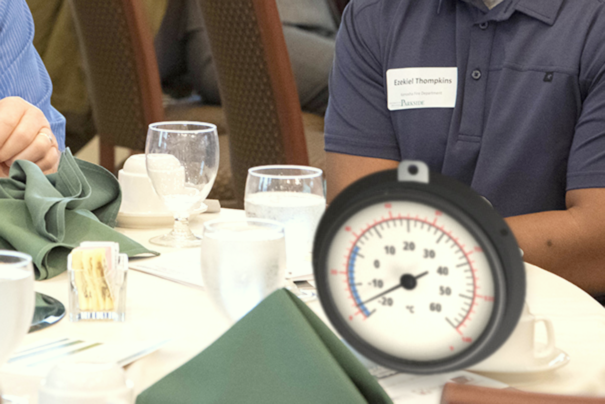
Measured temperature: °C -16
